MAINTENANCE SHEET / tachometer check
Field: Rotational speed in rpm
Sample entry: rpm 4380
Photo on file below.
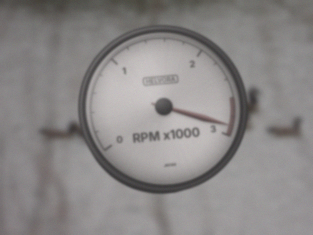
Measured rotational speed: rpm 2900
